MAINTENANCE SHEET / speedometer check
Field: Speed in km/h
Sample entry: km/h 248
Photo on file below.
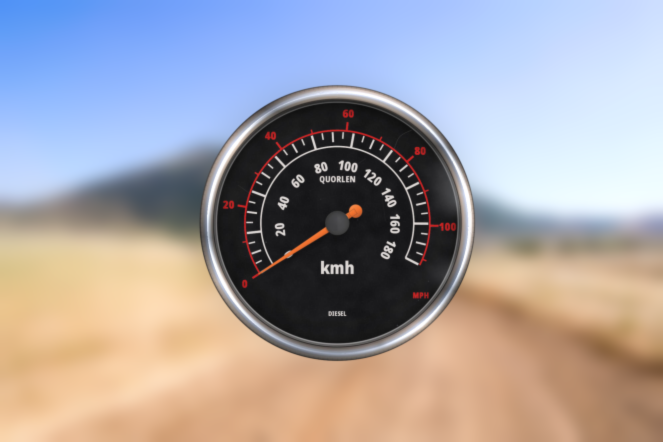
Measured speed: km/h 0
